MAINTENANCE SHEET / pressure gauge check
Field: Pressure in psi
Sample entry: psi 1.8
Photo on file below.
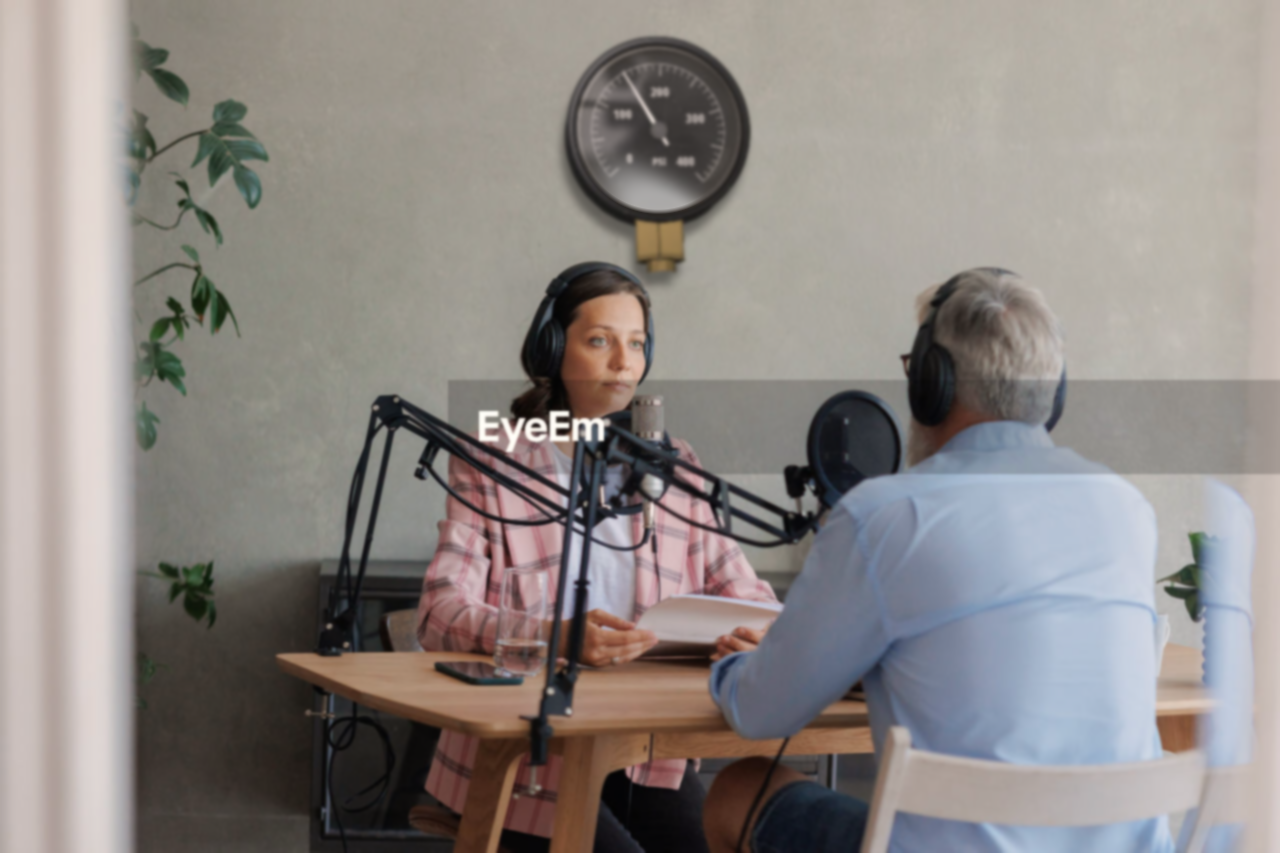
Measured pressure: psi 150
